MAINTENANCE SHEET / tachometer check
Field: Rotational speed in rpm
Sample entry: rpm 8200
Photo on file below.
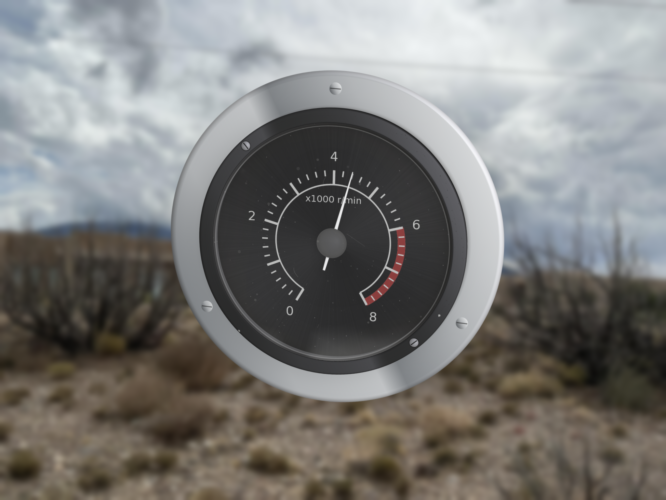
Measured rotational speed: rpm 4400
